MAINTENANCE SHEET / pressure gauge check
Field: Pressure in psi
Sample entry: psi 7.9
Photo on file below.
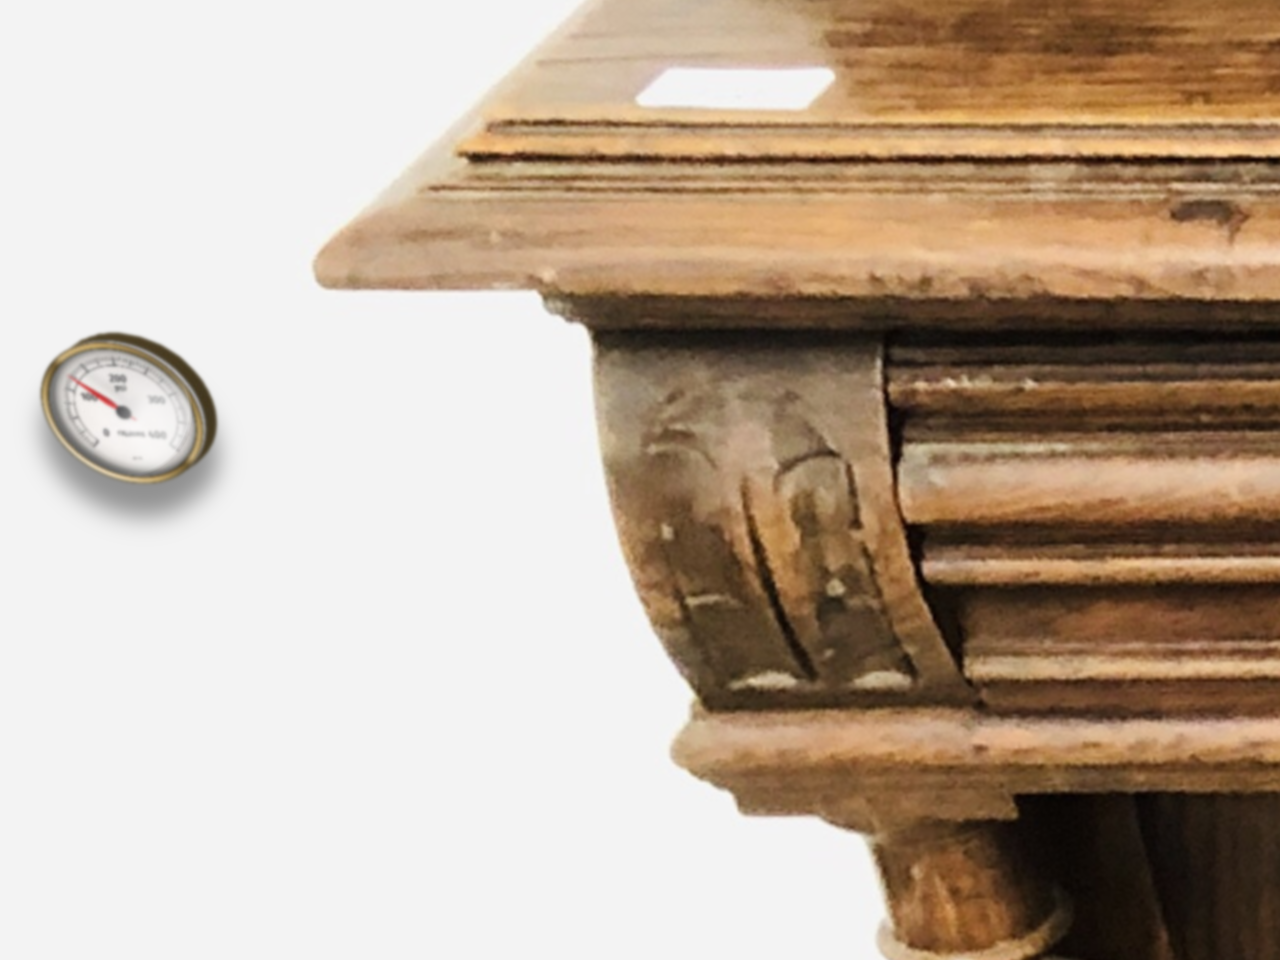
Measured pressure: psi 125
